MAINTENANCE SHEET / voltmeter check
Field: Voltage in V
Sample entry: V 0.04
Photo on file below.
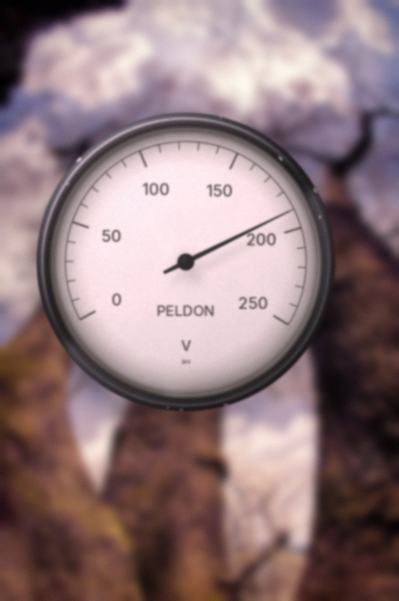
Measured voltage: V 190
